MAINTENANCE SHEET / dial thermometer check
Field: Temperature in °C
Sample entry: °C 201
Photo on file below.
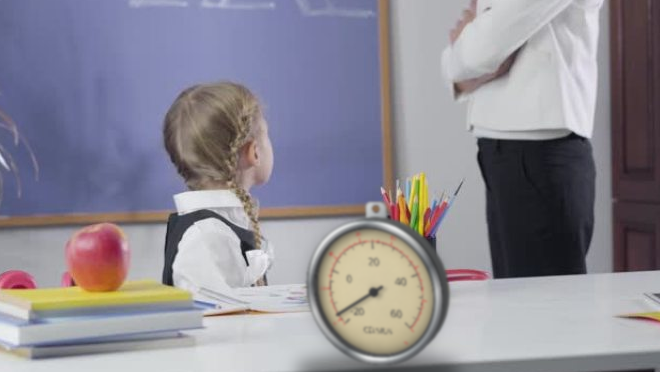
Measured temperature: °C -16
